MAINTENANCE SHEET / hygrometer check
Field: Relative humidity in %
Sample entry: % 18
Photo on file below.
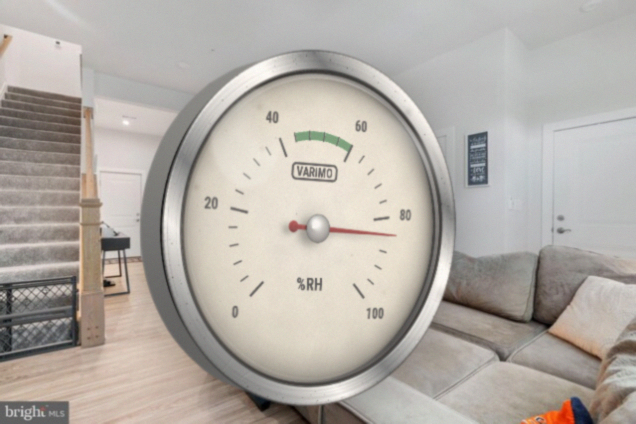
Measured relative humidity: % 84
